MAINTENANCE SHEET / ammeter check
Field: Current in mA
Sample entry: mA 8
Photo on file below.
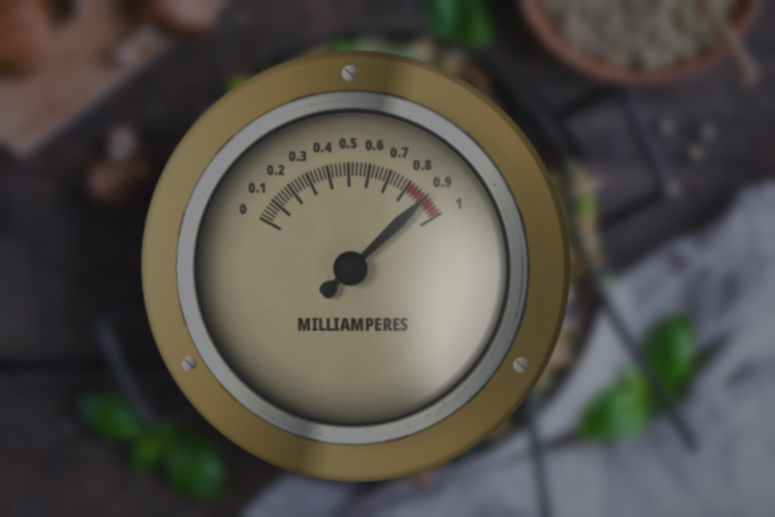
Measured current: mA 0.9
